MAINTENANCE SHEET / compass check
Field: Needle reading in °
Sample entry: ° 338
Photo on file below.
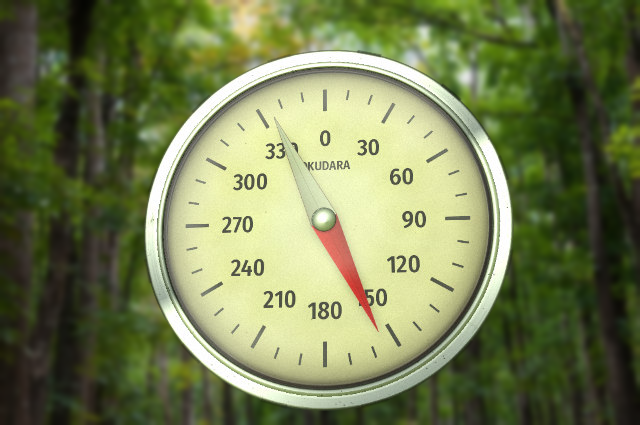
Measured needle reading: ° 155
